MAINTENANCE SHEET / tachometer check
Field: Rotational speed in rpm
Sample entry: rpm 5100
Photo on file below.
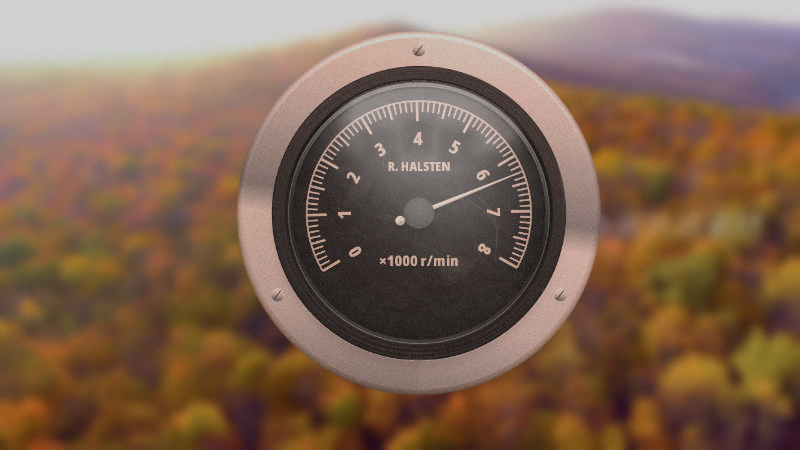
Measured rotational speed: rpm 6300
